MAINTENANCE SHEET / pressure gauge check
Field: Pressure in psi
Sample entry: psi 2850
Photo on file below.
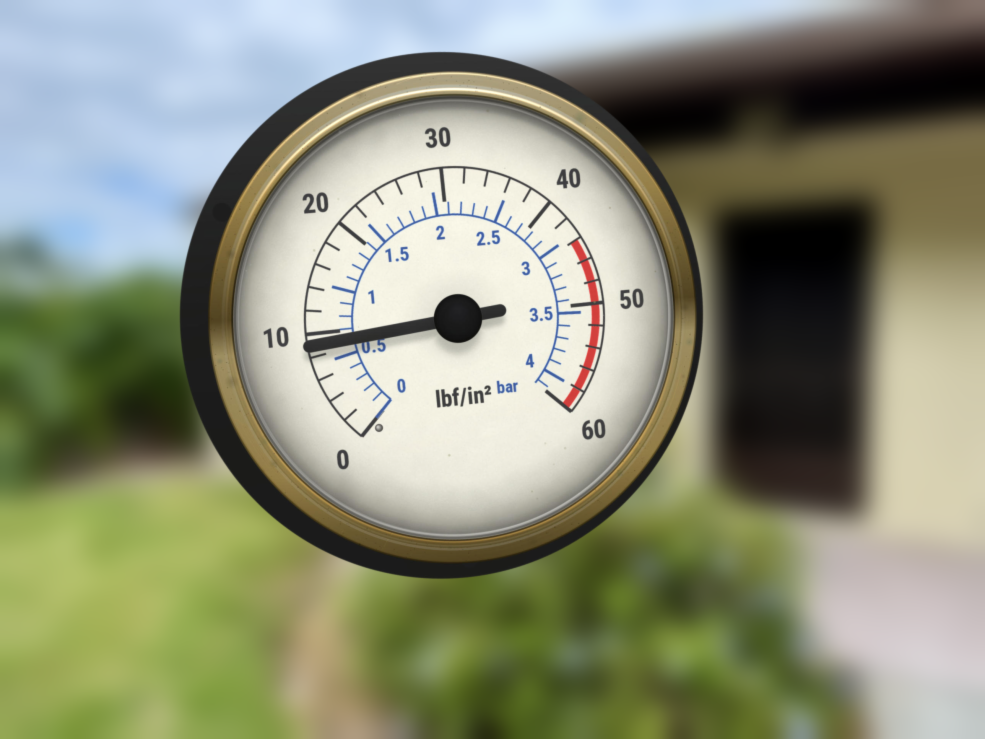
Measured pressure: psi 9
